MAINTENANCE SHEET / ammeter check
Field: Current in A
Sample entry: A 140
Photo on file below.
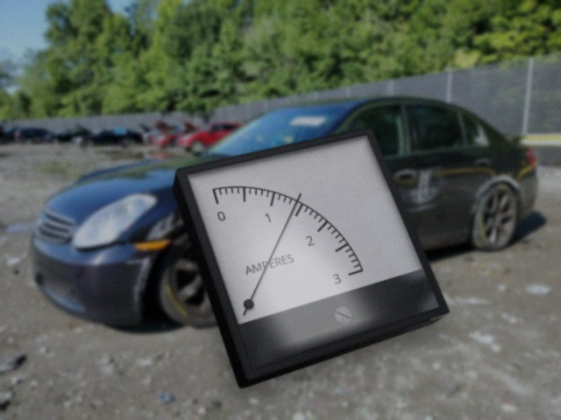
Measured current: A 1.4
